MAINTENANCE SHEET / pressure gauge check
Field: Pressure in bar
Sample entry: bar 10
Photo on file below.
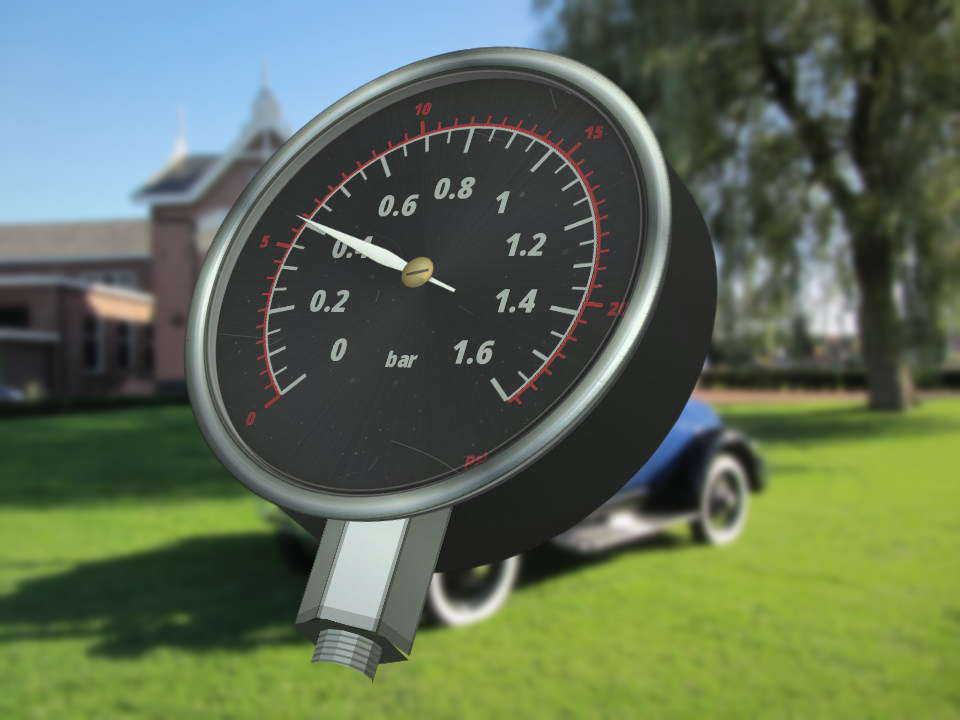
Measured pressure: bar 0.4
